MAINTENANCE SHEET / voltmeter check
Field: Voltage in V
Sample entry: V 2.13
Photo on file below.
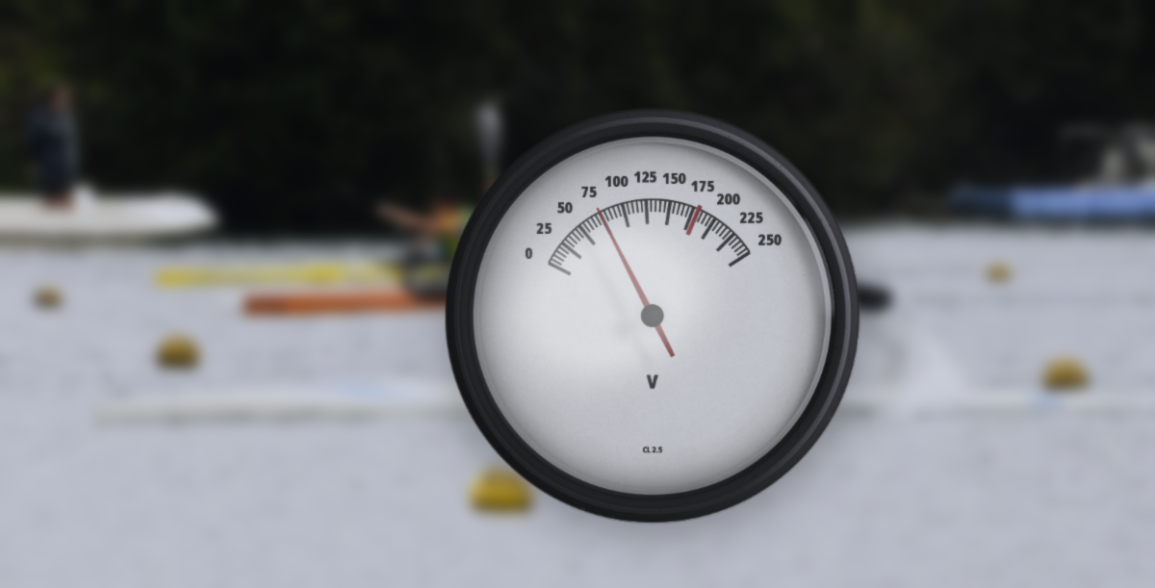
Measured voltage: V 75
